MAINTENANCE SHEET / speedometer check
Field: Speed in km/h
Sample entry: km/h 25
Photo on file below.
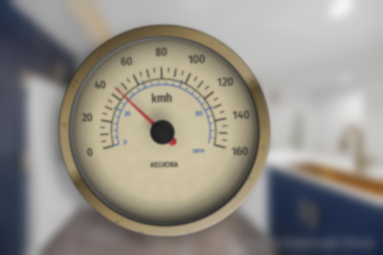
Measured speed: km/h 45
